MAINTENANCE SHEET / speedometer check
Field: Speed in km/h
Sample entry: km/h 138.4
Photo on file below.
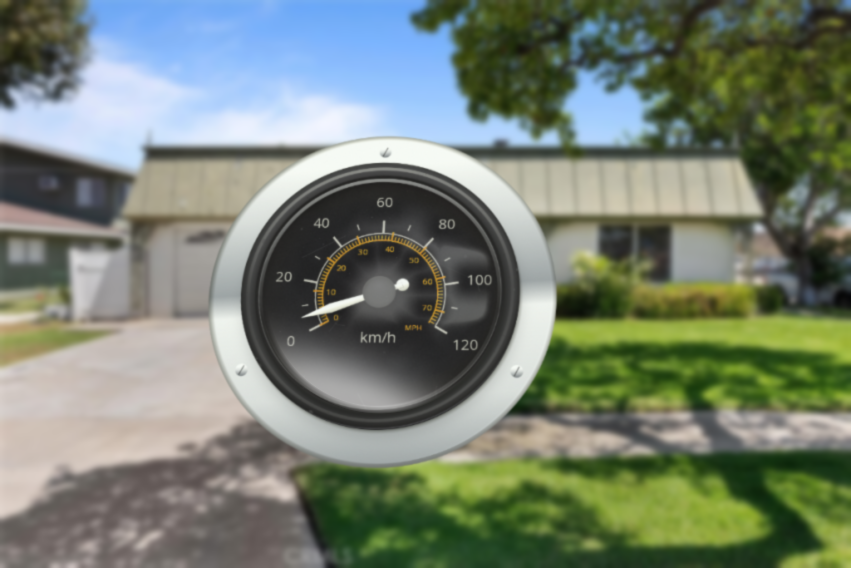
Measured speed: km/h 5
